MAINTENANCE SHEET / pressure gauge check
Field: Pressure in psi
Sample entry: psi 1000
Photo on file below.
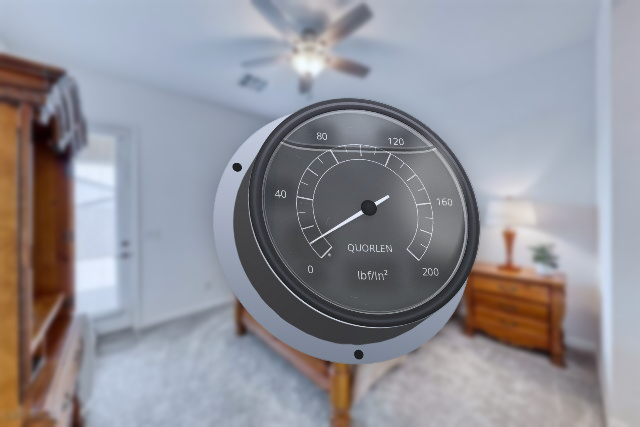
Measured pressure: psi 10
